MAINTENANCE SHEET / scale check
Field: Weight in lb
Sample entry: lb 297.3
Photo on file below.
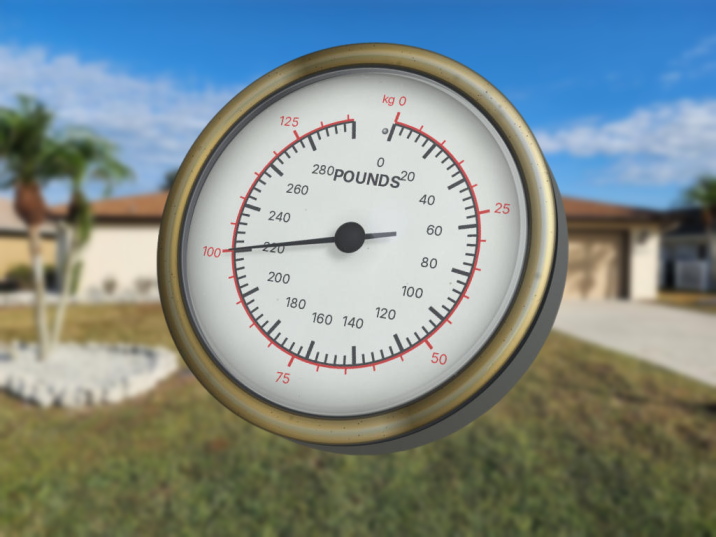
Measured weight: lb 220
